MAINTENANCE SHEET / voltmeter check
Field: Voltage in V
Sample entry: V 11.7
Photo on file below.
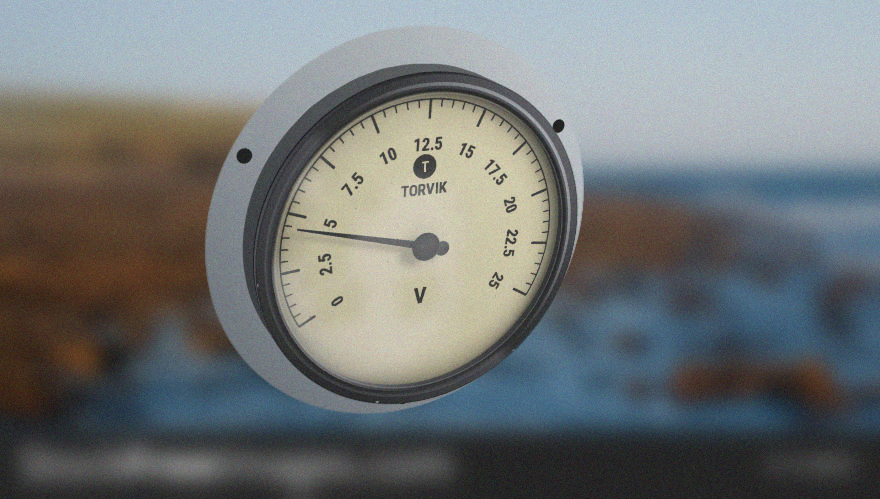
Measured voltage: V 4.5
